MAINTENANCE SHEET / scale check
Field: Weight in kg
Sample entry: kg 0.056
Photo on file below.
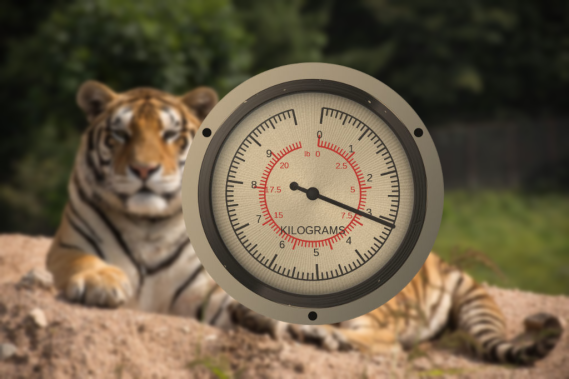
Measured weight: kg 3.1
